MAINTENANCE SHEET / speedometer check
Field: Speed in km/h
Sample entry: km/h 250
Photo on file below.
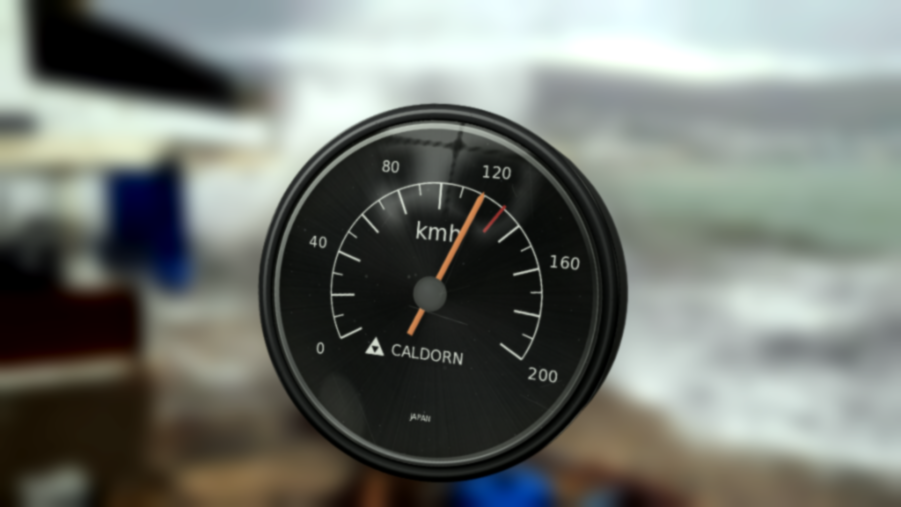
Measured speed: km/h 120
